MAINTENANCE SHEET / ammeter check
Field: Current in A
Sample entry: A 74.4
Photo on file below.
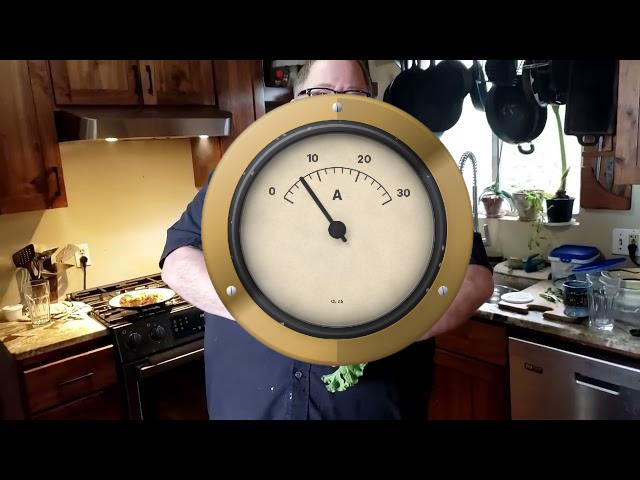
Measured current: A 6
